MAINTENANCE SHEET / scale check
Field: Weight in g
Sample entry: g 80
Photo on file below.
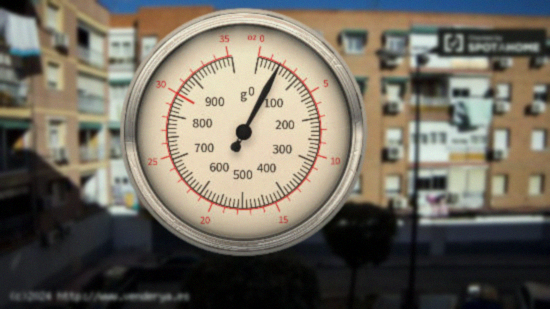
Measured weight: g 50
